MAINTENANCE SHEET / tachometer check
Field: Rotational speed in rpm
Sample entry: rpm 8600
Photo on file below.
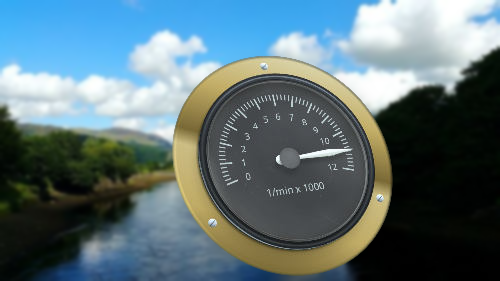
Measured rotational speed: rpm 11000
